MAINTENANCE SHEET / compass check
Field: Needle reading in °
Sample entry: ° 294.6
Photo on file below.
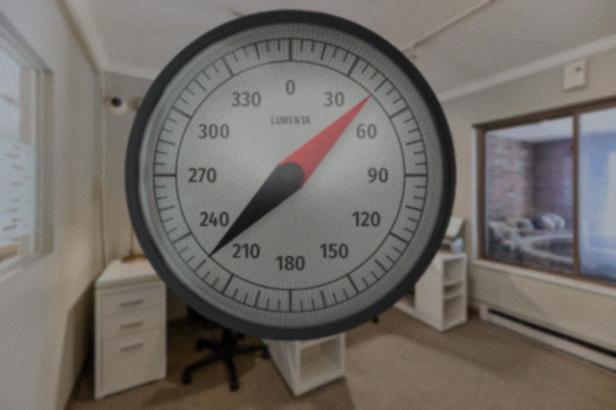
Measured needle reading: ° 45
